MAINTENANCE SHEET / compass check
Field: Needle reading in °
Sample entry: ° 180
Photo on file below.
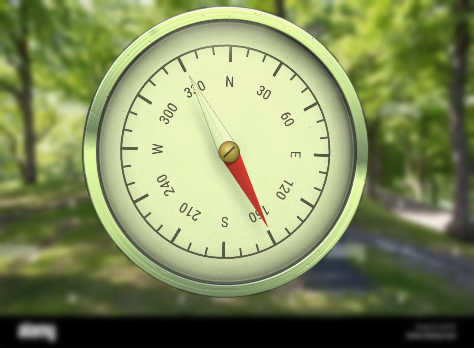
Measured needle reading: ° 150
